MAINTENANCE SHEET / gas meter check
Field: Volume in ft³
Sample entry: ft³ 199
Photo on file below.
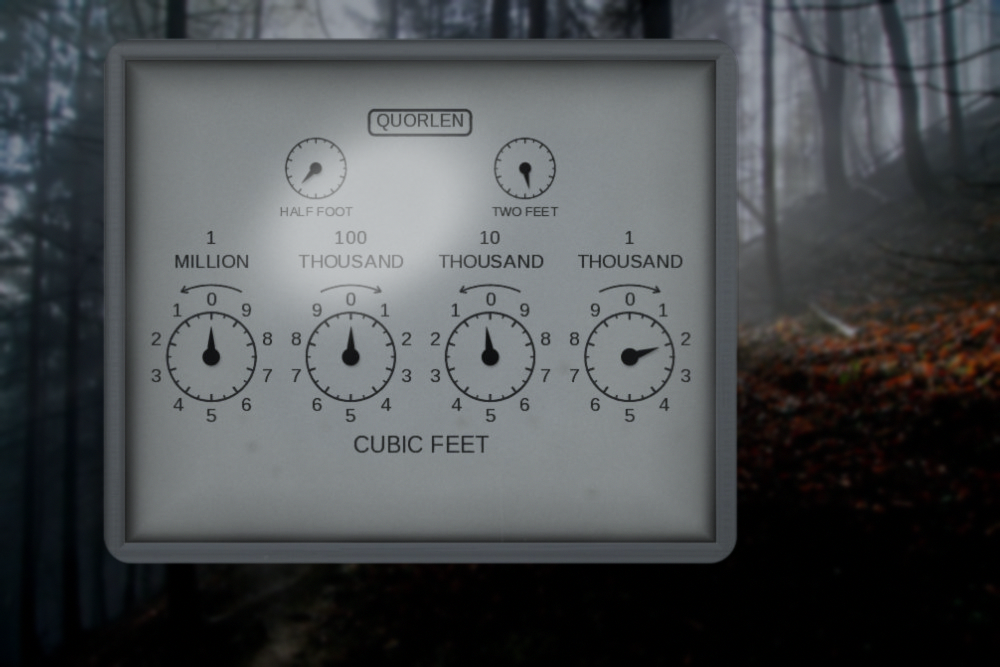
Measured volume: ft³ 200
